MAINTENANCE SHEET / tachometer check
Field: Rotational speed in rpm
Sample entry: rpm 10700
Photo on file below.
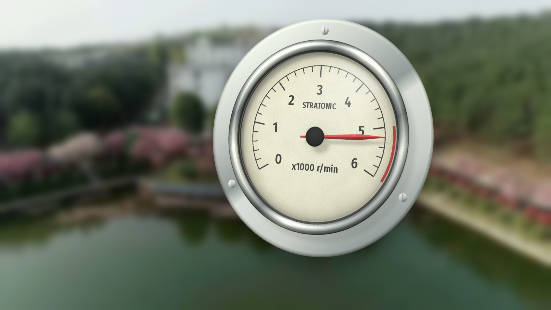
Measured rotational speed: rpm 5200
